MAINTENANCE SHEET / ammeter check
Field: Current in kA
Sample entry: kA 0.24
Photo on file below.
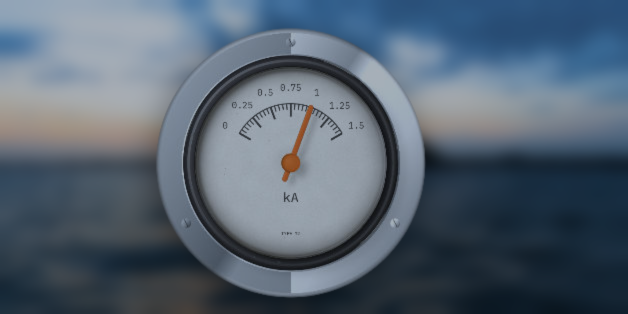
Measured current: kA 1
